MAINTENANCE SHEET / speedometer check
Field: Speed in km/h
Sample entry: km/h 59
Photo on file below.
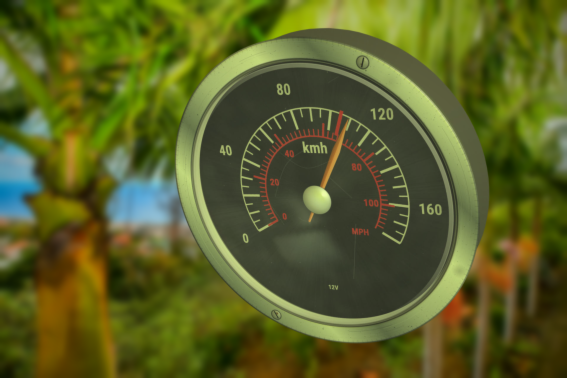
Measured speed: km/h 110
